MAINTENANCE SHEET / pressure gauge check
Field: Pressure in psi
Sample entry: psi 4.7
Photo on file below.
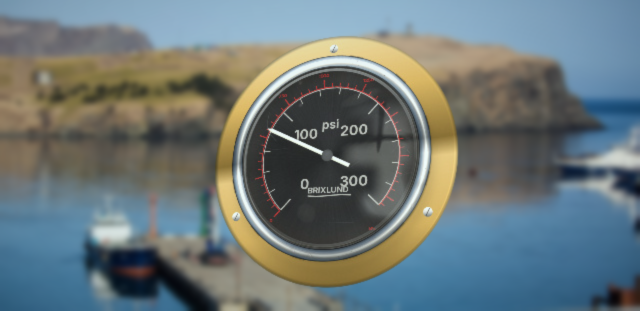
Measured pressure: psi 80
